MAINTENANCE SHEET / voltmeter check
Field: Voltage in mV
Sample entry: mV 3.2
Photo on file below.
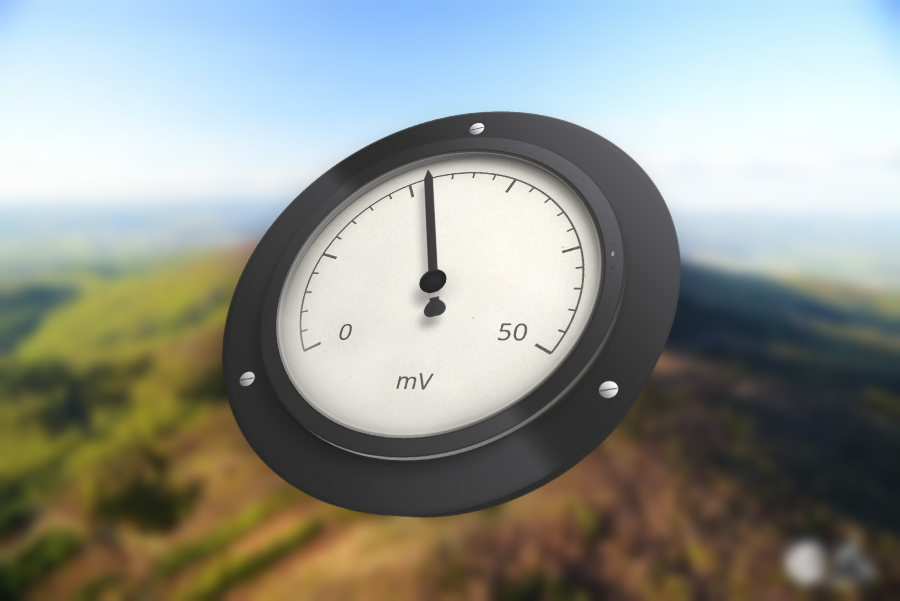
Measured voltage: mV 22
